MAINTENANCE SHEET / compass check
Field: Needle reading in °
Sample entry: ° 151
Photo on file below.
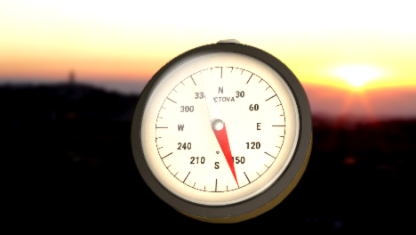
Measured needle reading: ° 160
